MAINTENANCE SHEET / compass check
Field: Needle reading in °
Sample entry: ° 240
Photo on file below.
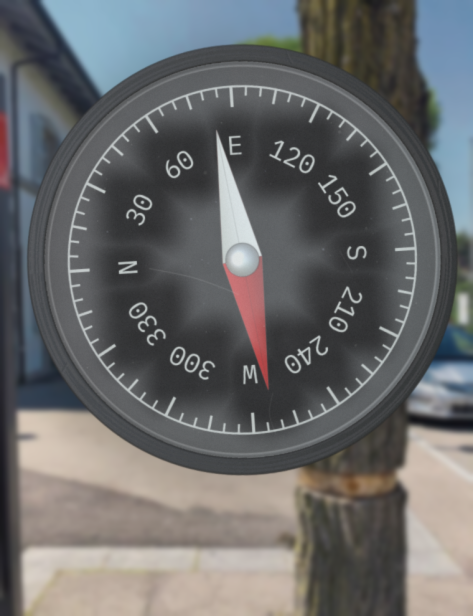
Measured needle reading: ° 262.5
